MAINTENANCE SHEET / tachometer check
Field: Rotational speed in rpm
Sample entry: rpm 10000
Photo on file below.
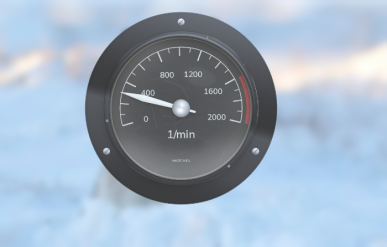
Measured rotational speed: rpm 300
